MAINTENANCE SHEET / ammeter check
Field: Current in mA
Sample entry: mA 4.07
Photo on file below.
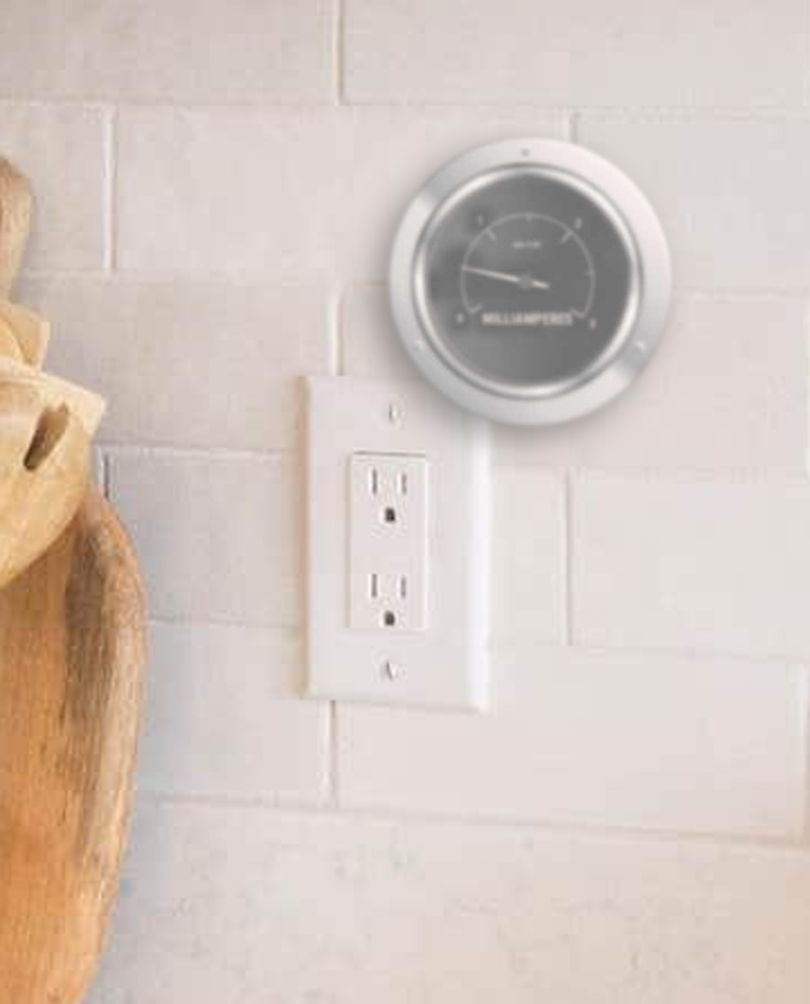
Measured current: mA 0.5
